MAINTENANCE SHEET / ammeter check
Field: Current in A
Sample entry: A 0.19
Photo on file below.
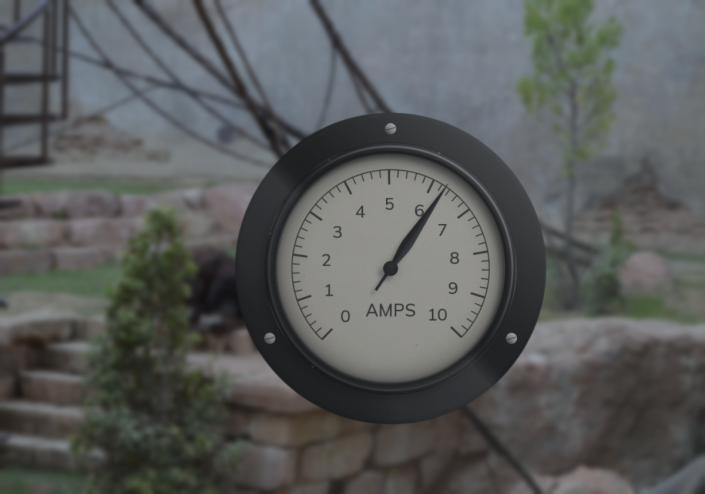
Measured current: A 6.3
